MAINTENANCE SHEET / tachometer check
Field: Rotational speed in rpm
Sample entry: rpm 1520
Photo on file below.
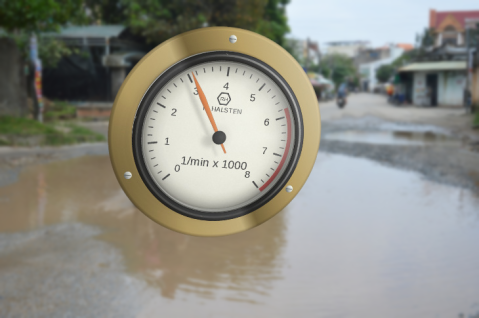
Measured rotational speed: rpm 3100
